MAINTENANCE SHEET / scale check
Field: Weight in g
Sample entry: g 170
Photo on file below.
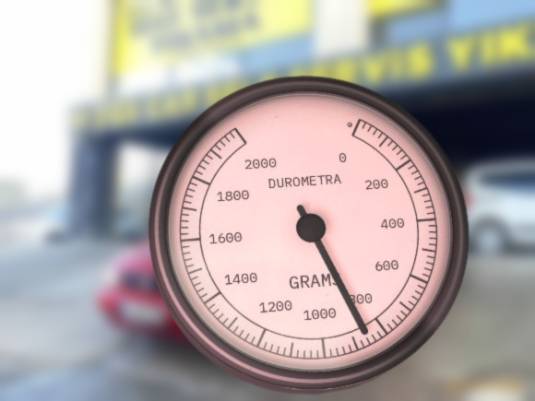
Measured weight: g 860
